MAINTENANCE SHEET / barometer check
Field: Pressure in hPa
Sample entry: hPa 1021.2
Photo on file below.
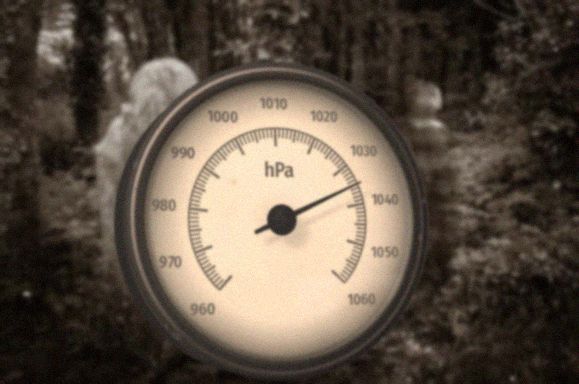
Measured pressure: hPa 1035
